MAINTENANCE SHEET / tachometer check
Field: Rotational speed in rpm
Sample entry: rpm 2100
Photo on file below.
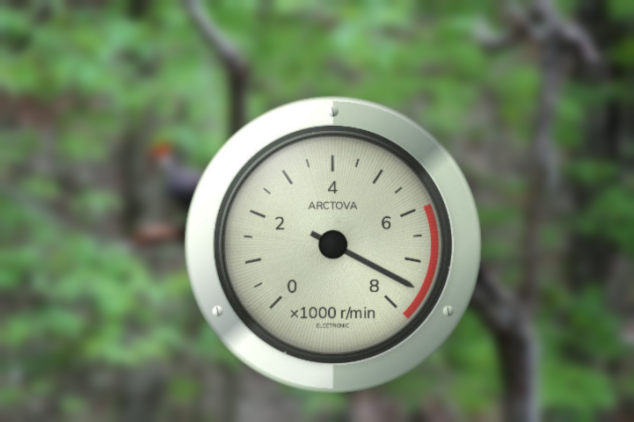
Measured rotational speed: rpm 7500
